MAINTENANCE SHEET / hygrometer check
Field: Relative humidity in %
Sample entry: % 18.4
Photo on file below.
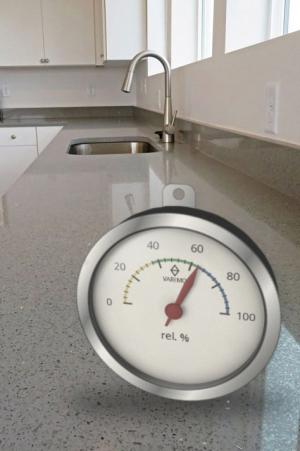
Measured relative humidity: % 64
